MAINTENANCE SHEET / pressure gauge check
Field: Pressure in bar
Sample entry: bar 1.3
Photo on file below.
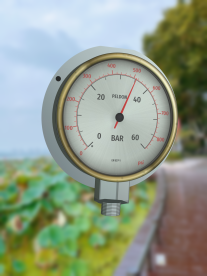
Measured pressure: bar 35
